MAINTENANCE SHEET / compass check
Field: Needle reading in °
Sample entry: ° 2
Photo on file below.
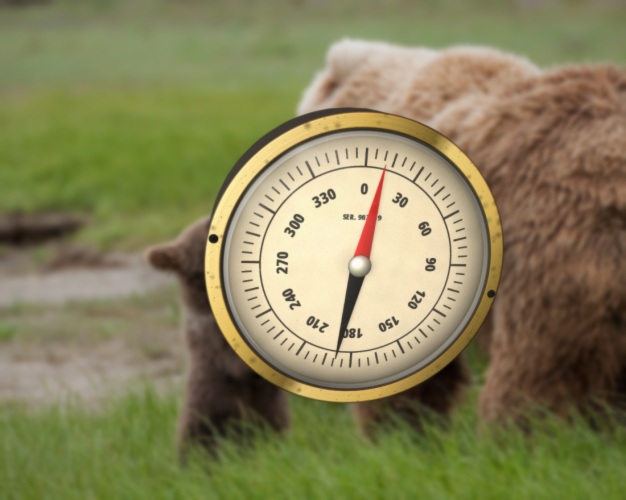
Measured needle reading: ° 10
